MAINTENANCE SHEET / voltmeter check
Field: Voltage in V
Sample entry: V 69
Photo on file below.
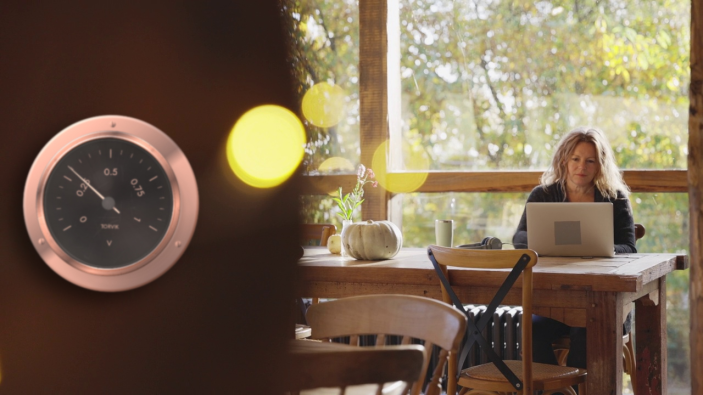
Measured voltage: V 0.3
